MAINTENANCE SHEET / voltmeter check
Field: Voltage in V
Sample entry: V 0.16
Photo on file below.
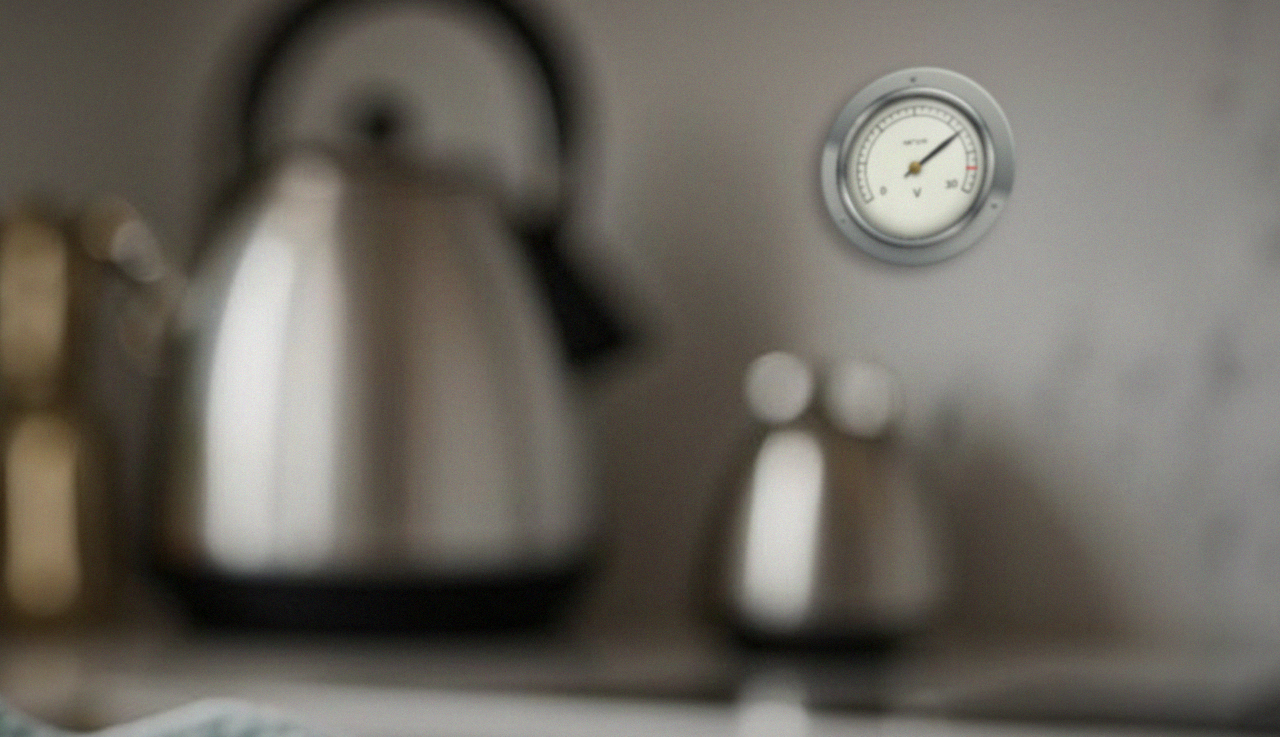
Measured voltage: V 22
